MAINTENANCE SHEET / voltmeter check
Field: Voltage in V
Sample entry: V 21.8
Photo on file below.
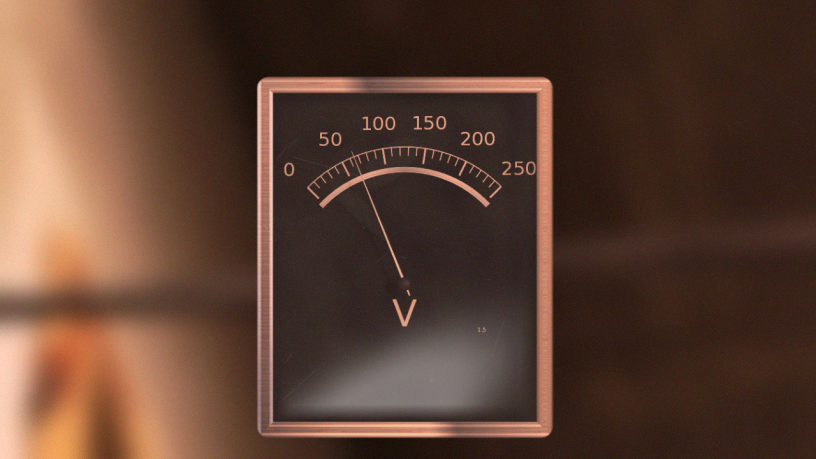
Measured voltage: V 65
